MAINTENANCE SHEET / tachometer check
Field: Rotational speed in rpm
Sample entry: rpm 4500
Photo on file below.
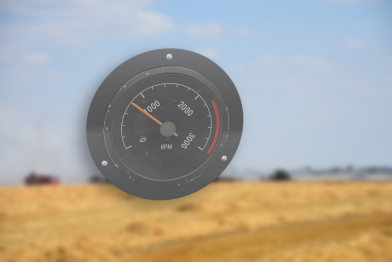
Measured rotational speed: rpm 800
